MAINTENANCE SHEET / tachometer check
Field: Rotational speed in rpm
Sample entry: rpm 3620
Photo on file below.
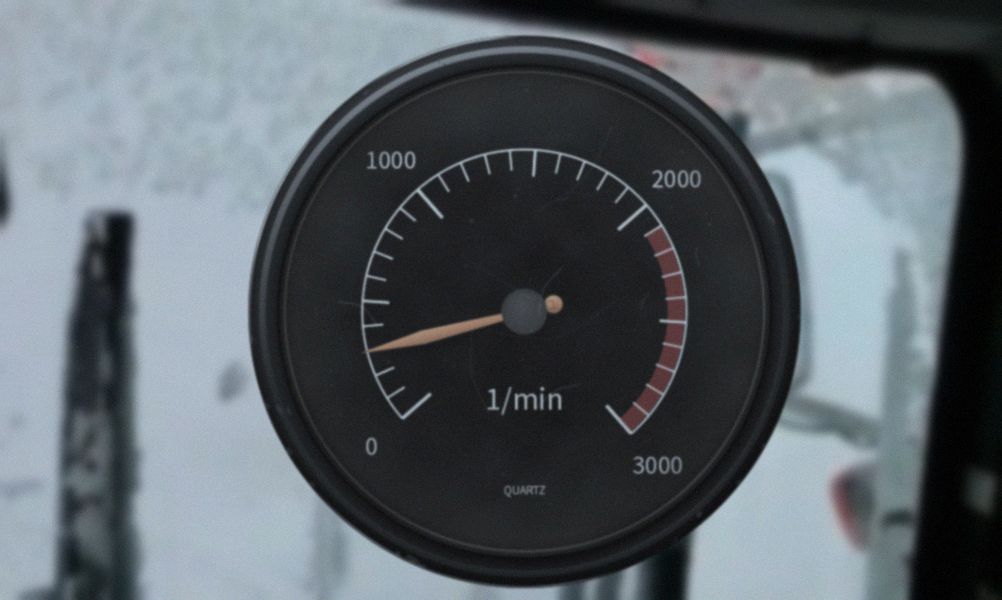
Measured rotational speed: rpm 300
